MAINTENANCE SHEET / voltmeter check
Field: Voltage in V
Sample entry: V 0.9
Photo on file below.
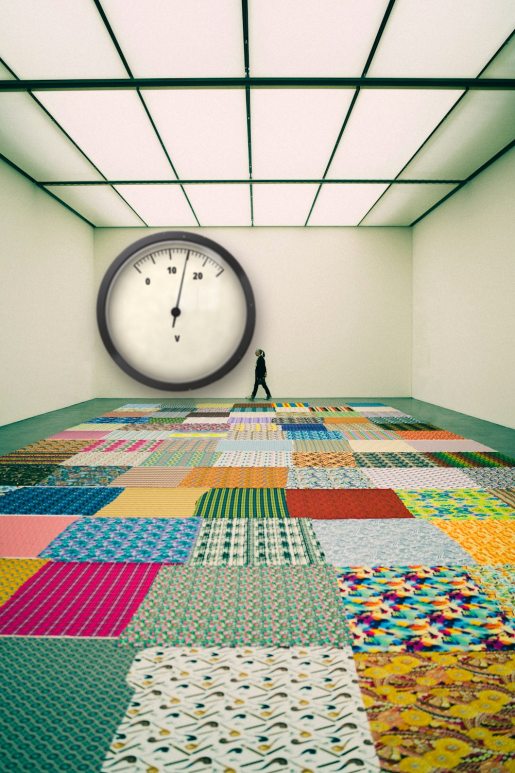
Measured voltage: V 15
